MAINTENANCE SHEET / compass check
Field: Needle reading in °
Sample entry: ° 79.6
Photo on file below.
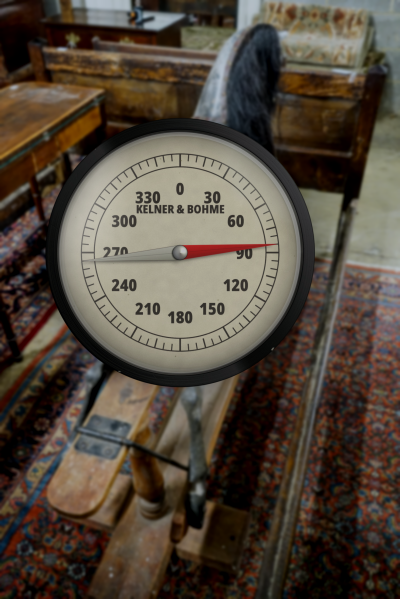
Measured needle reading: ° 85
